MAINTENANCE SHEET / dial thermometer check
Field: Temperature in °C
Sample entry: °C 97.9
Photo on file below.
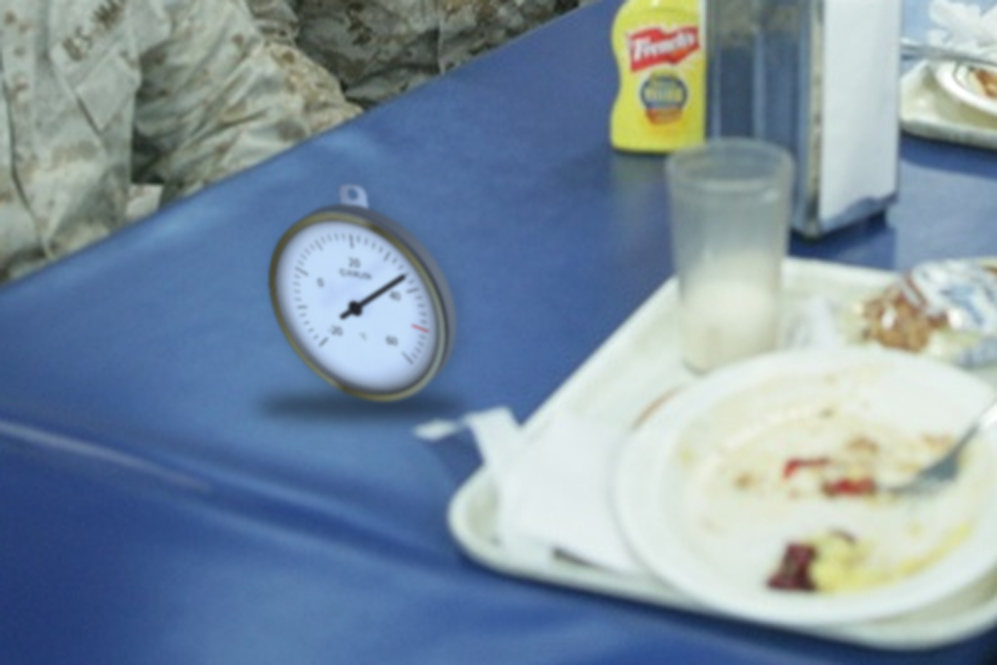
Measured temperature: °C 36
